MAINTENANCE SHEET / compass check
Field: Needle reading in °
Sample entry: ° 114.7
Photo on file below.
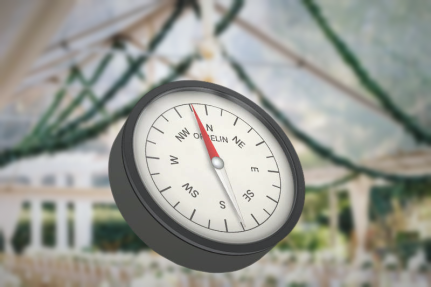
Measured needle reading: ° 345
